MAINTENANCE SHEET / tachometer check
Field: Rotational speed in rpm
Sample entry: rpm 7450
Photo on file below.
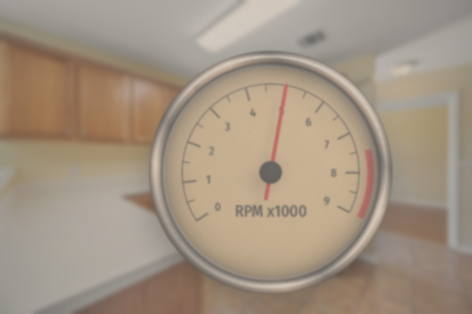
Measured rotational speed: rpm 5000
